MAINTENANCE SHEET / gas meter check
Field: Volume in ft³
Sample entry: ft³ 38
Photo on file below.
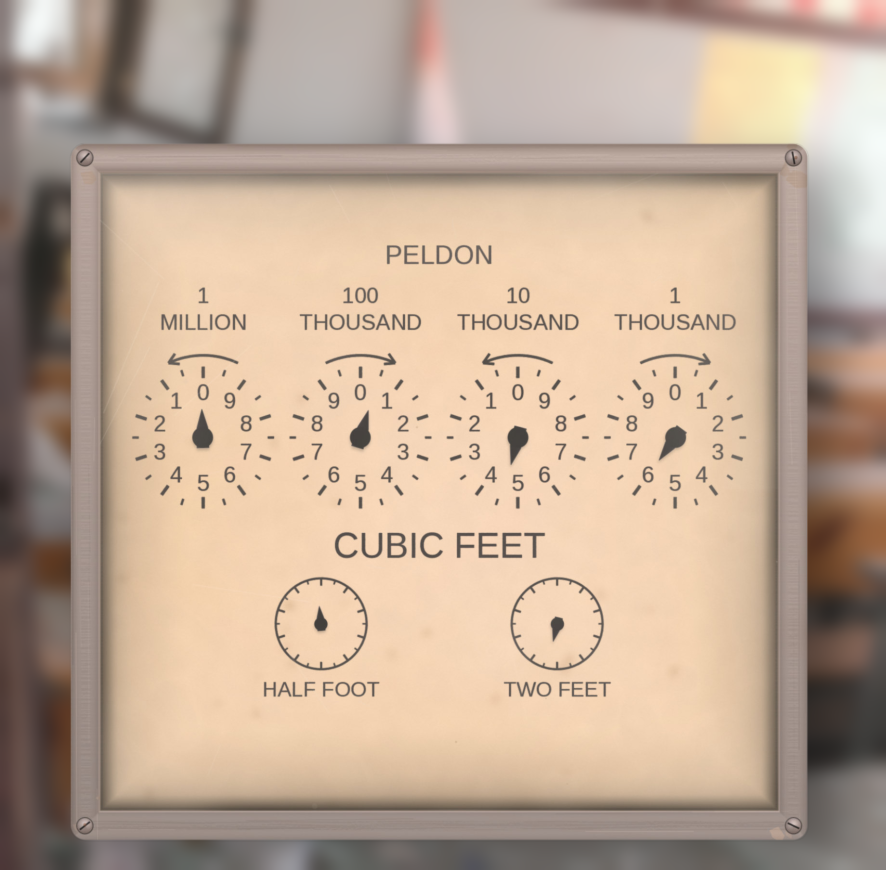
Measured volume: ft³ 4600
